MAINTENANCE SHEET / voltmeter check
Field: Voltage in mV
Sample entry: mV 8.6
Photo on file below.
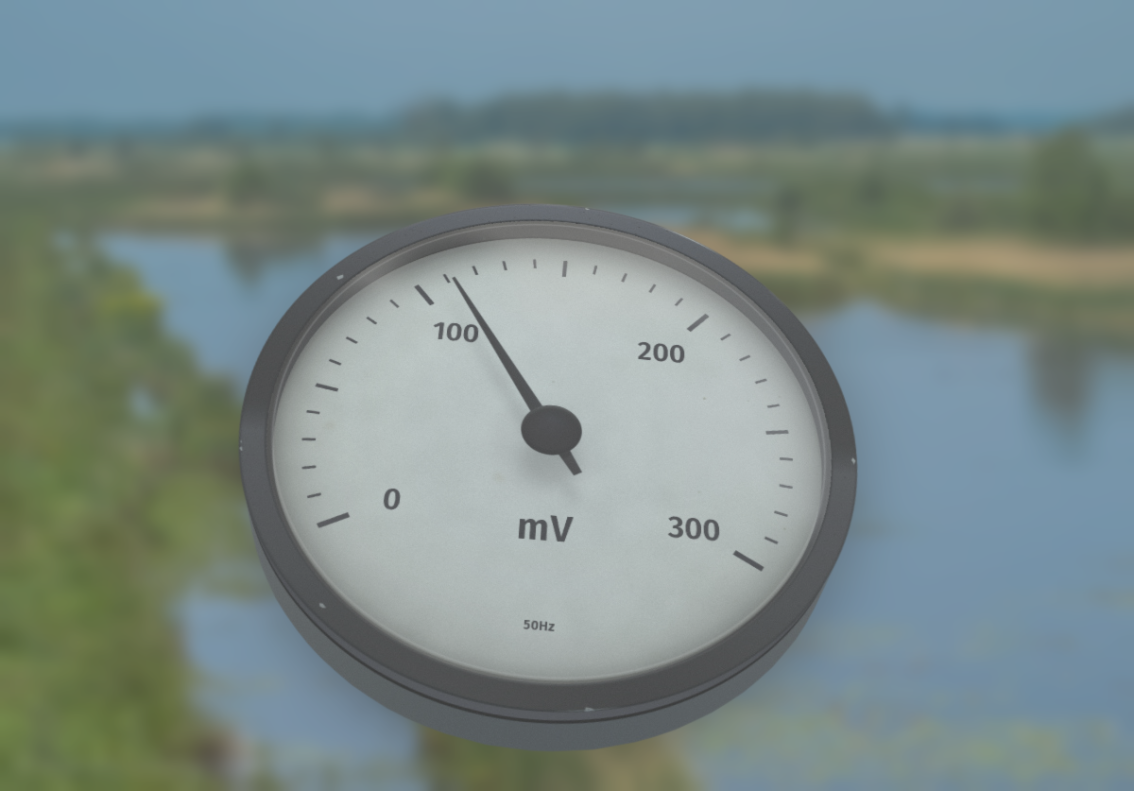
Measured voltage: mV 110
